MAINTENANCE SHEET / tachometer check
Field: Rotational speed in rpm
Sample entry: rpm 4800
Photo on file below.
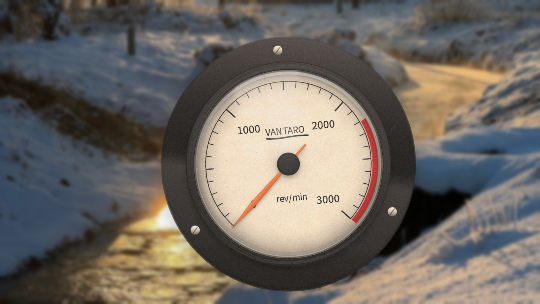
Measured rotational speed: rpm 0
